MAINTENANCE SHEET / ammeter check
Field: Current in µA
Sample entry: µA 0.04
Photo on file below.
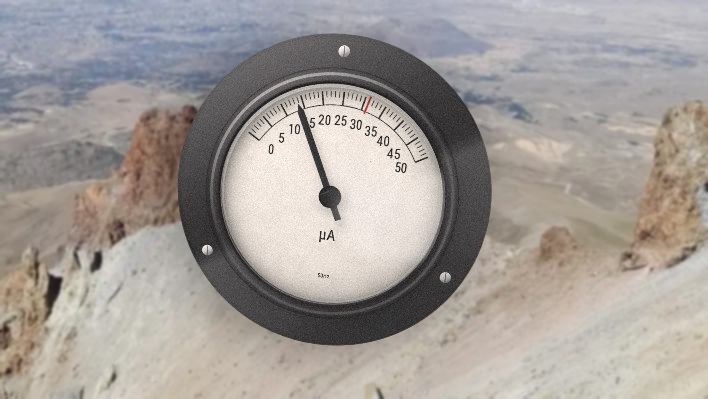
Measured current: µA 14
